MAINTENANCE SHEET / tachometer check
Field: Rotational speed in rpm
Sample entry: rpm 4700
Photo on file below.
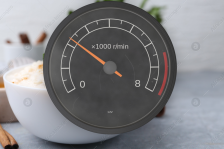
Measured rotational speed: rpm 2250
